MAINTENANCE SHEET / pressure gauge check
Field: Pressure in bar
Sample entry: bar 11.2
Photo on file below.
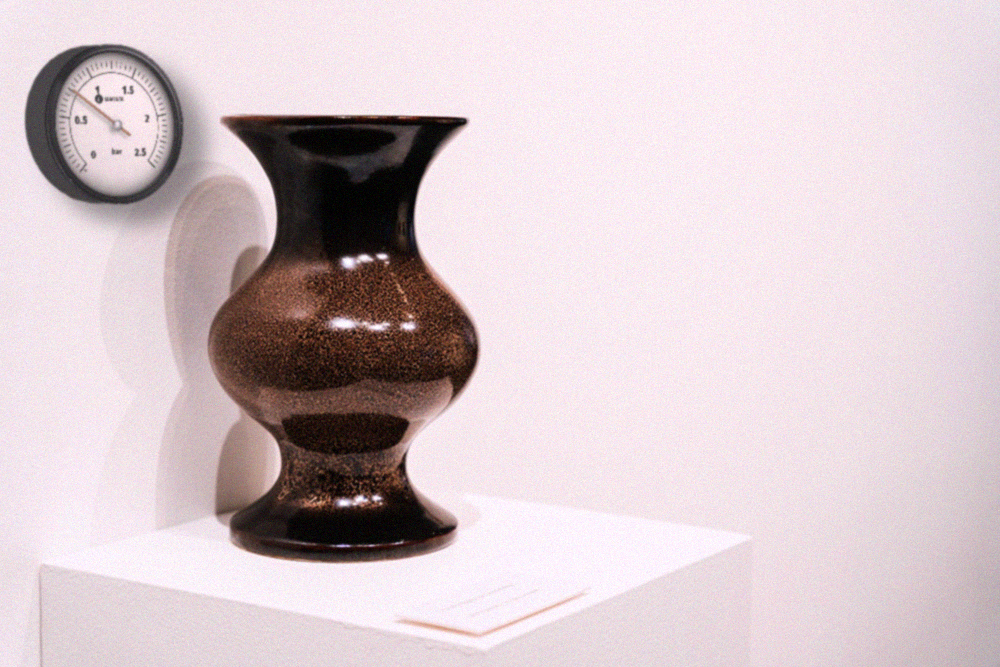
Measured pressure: bar 0.75
